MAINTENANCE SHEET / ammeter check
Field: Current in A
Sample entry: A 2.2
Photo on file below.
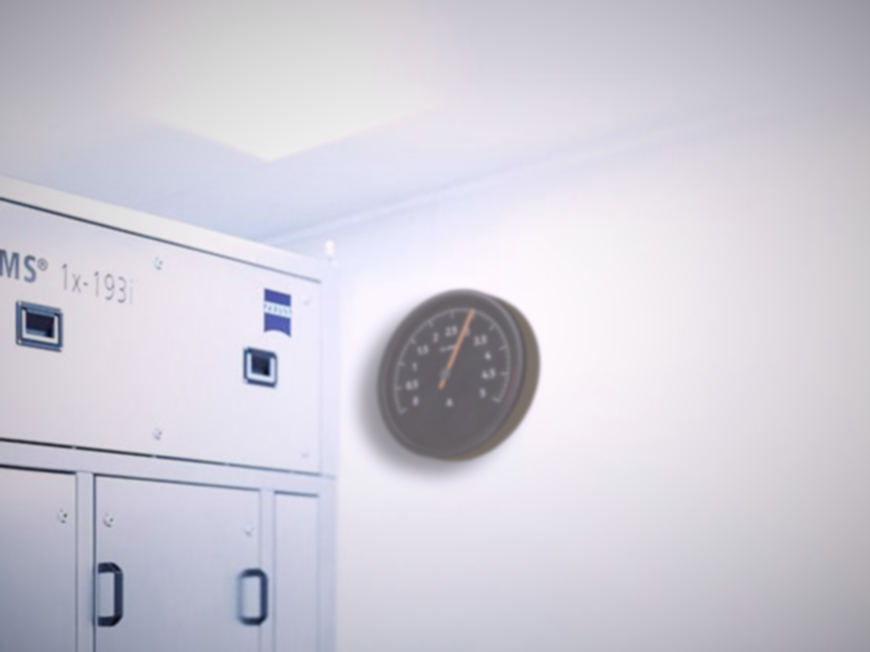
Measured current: A 3
